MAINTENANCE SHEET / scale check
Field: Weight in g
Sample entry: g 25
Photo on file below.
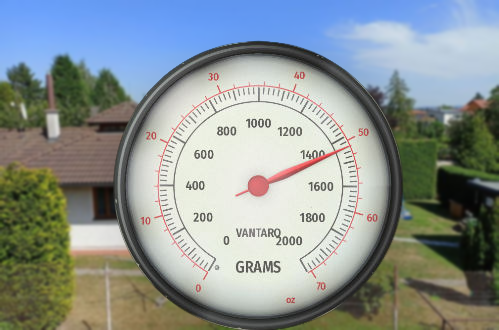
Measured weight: g 1440
